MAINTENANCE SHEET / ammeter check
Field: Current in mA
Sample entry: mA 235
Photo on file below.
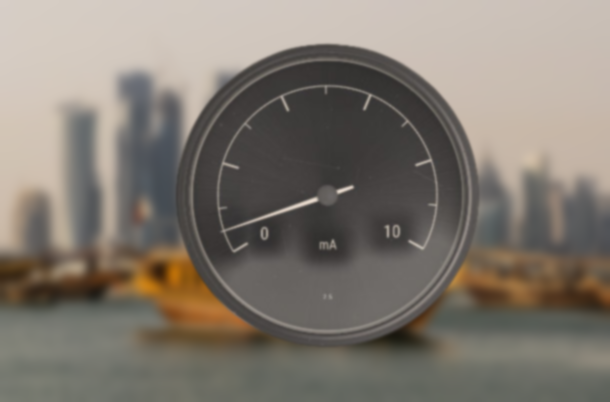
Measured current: mA 0.5
